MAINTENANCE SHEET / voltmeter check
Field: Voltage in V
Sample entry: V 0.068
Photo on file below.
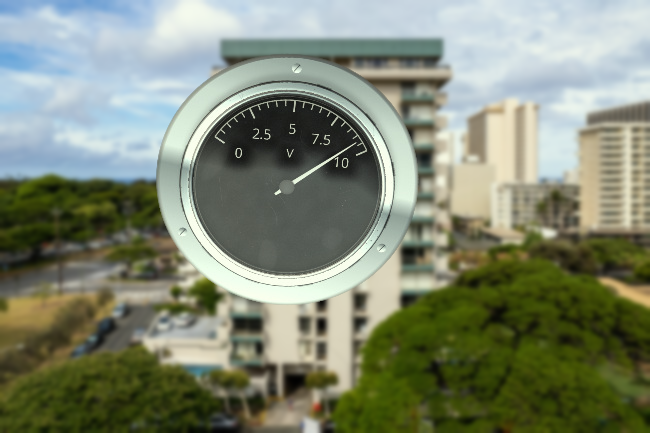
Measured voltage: V 9.25
